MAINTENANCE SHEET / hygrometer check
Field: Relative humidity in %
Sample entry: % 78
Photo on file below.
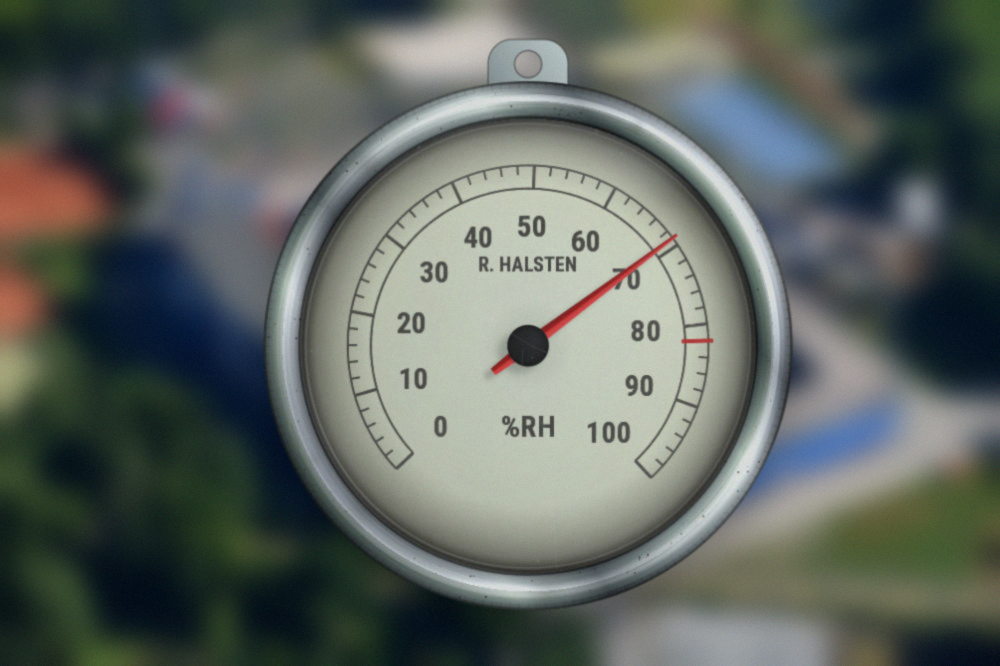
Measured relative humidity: % 69
